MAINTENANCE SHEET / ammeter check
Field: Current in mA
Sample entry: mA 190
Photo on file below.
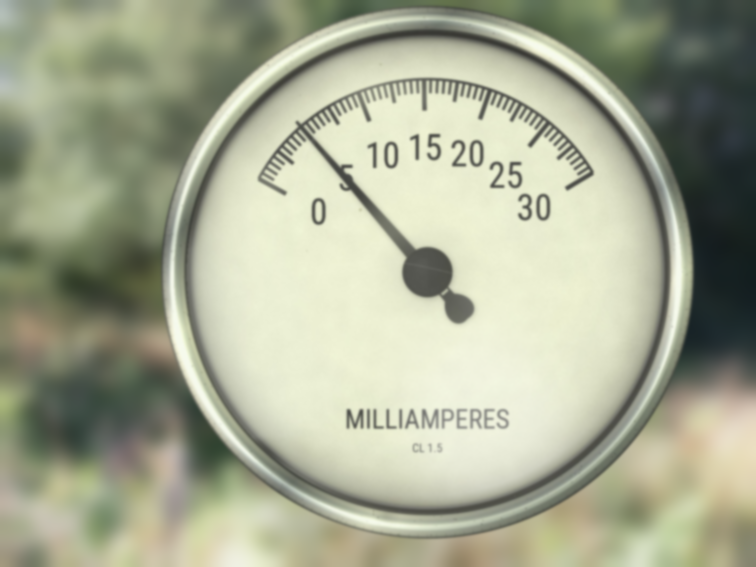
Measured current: mA 5
